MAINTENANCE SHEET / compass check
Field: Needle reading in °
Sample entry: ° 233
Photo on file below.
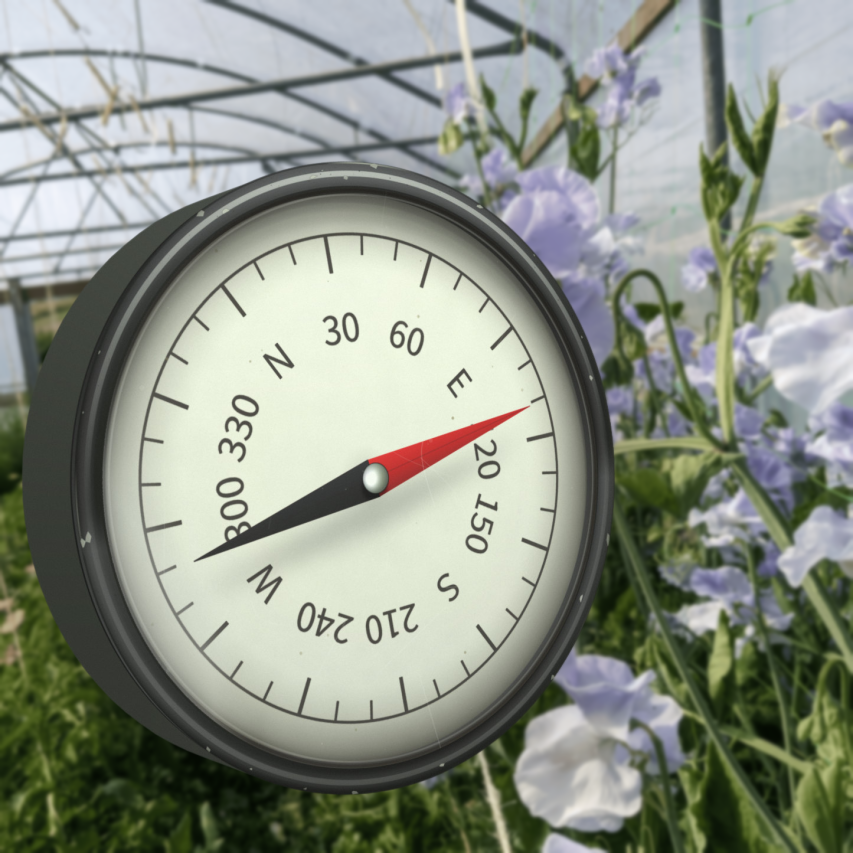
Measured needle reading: ° 110
